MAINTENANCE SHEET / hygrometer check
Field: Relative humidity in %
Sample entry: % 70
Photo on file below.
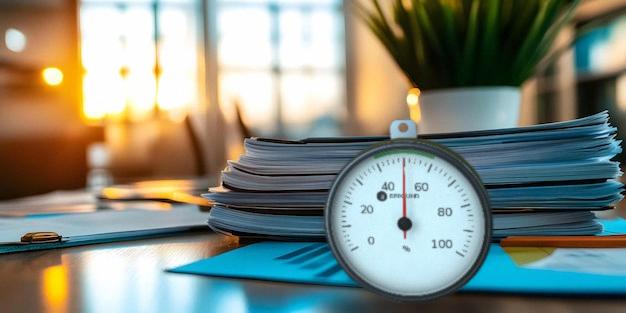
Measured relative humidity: % 50
